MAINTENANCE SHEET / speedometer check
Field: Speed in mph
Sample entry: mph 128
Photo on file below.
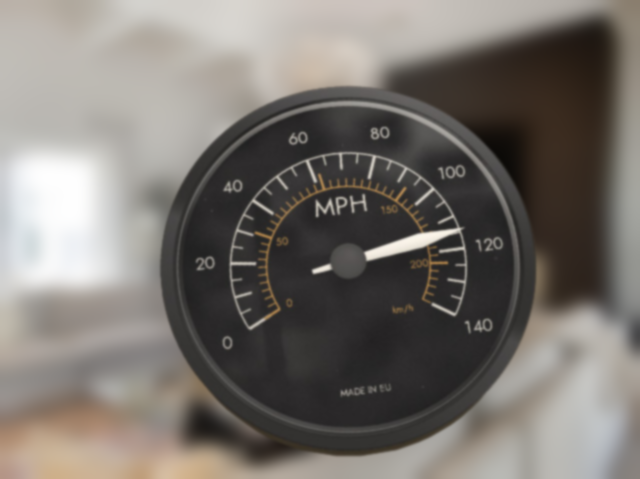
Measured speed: mph 115
